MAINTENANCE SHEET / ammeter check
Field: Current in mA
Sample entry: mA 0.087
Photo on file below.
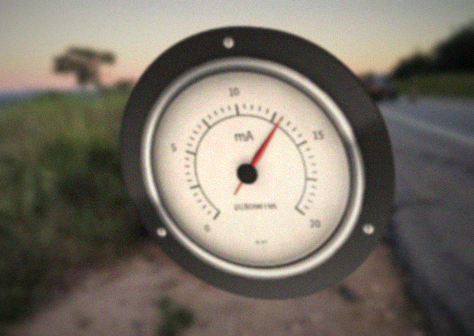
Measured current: mA 13
